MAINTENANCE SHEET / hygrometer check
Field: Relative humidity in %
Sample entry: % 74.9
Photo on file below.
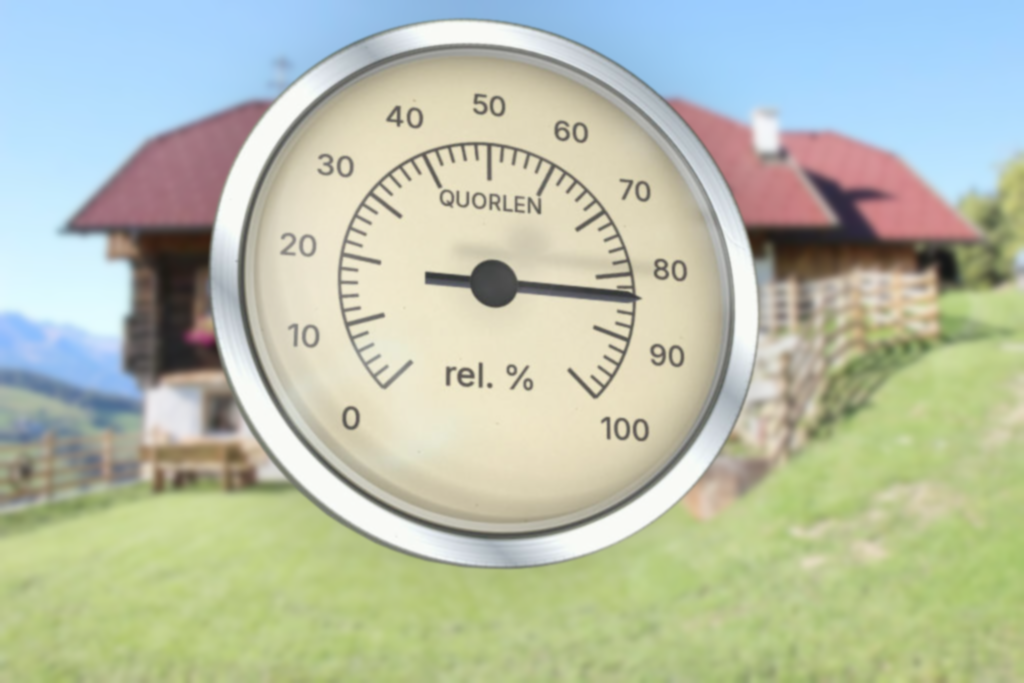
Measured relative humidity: % 84
